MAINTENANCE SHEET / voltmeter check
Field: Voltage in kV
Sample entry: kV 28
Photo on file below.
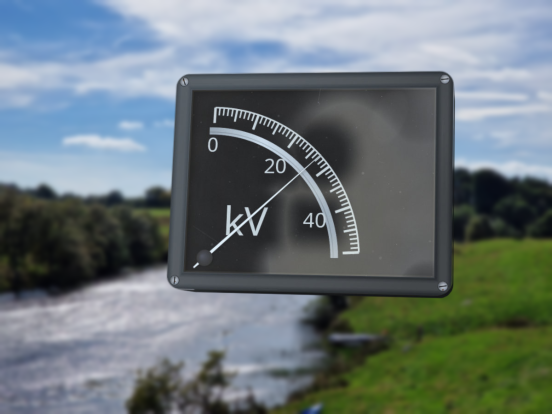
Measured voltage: kV 27
